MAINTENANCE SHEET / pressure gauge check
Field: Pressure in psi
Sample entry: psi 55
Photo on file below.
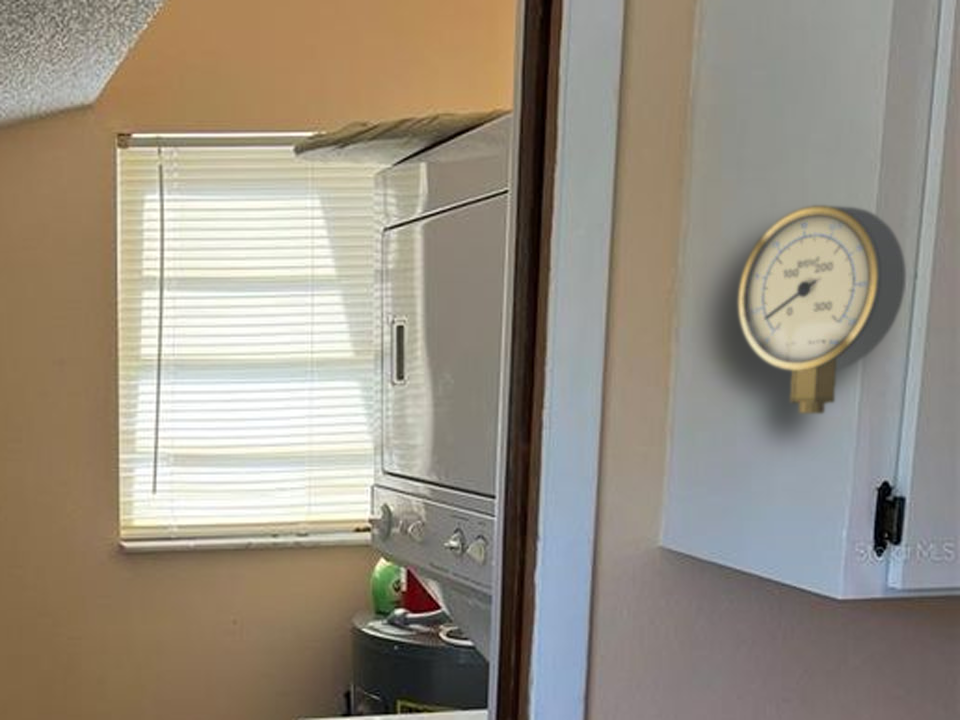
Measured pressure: psi 20
